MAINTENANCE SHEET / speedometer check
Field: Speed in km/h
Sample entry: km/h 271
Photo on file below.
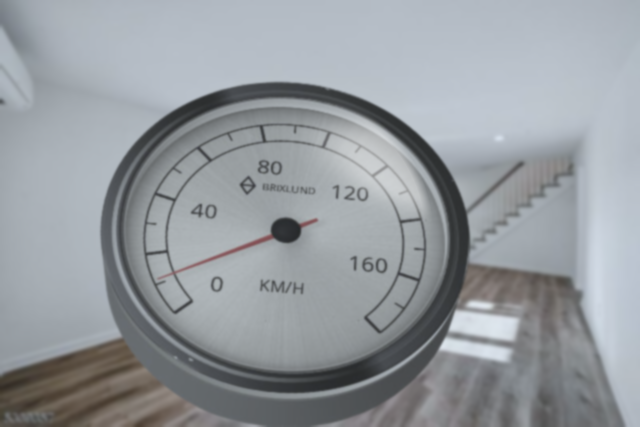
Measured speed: km/h 10
